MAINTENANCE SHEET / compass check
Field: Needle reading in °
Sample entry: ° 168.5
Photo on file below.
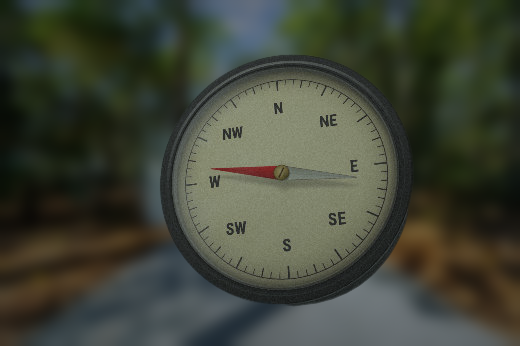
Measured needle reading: ° 280
